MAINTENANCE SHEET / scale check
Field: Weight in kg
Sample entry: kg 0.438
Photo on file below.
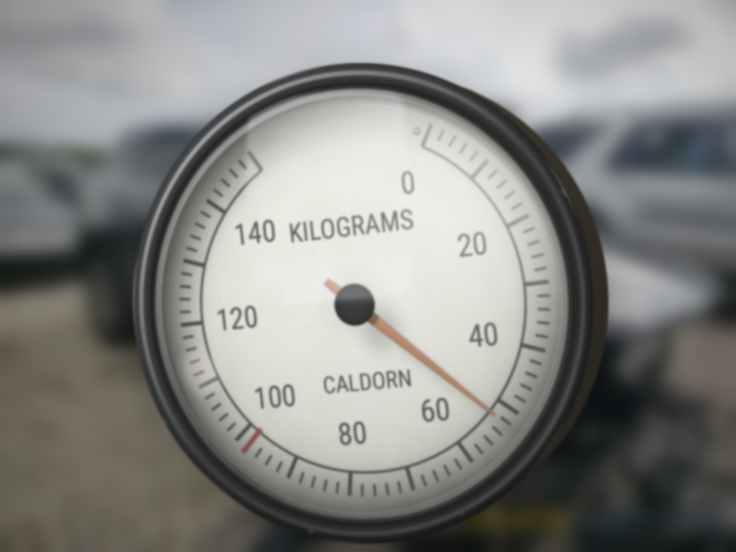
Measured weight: kg 52
